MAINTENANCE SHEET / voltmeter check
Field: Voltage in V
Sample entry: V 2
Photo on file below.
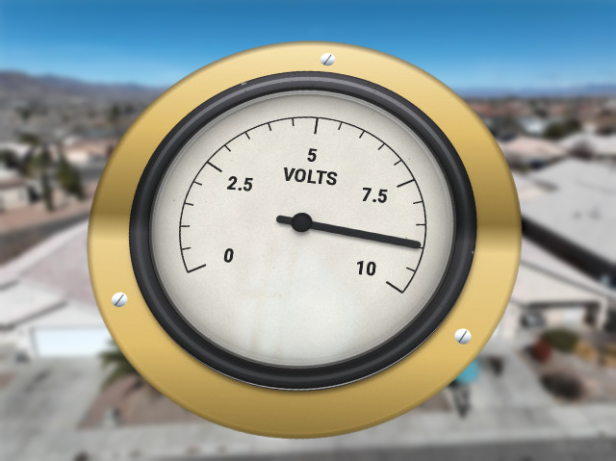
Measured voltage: V 9
